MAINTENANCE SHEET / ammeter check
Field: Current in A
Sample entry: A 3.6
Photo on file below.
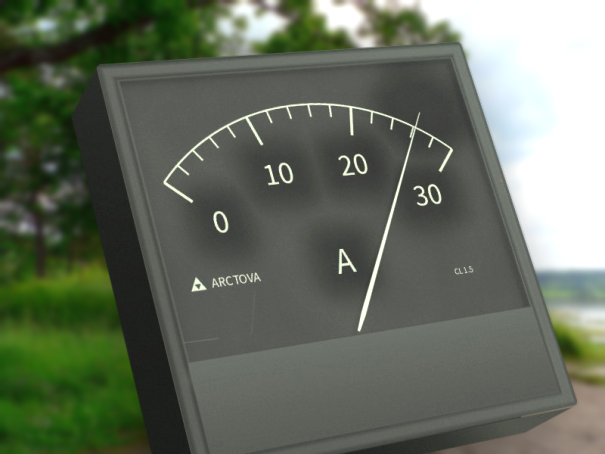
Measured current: A 26
